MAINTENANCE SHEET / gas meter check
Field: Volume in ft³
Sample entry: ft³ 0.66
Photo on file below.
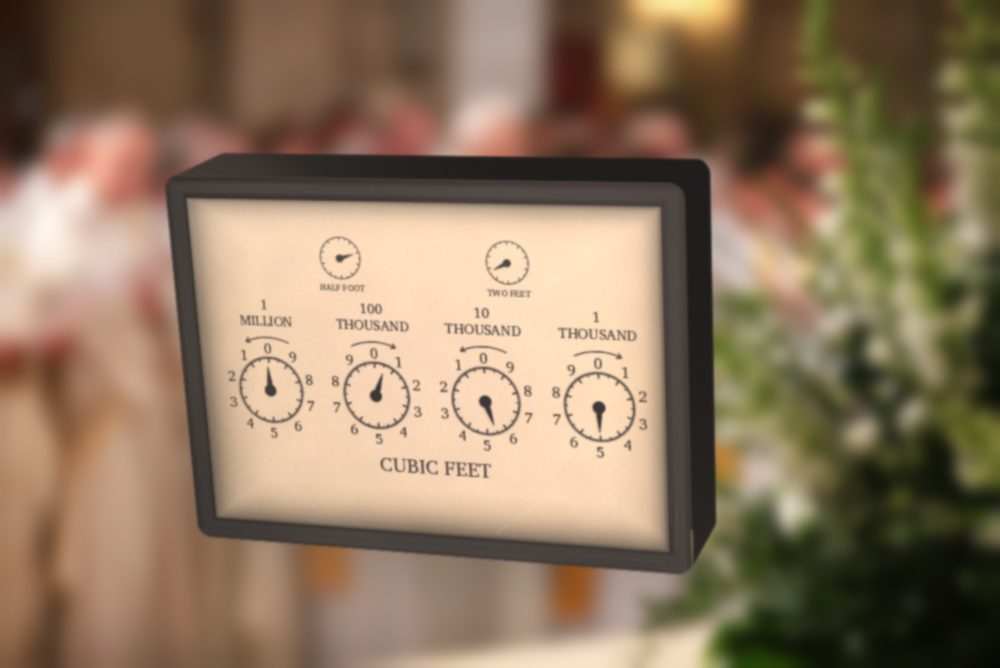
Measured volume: ft³ 5500
